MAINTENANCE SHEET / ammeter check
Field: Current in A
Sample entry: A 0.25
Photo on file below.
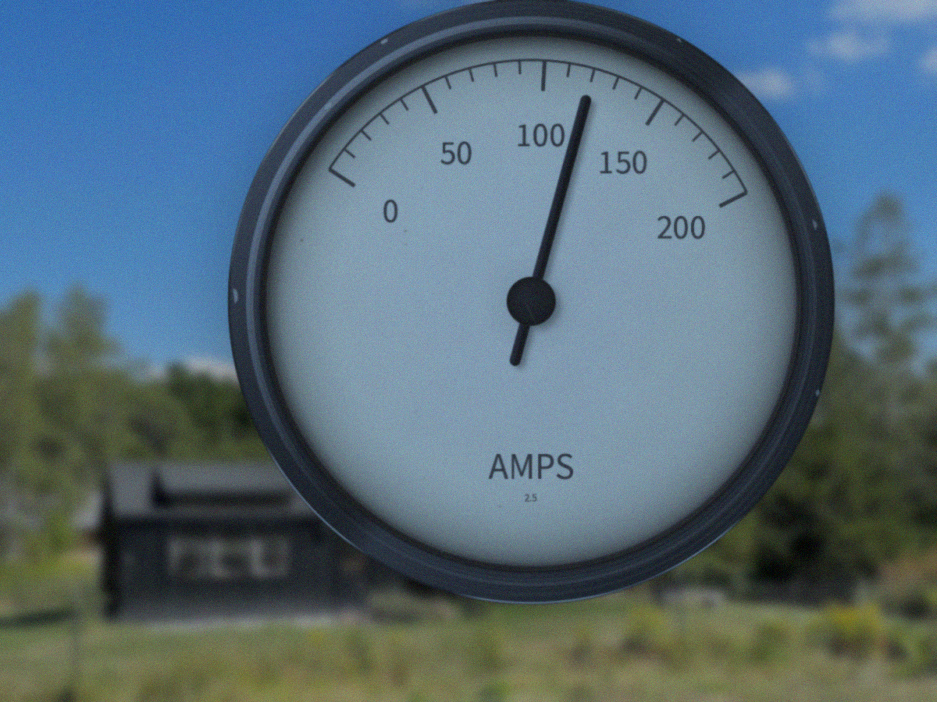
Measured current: A 120
